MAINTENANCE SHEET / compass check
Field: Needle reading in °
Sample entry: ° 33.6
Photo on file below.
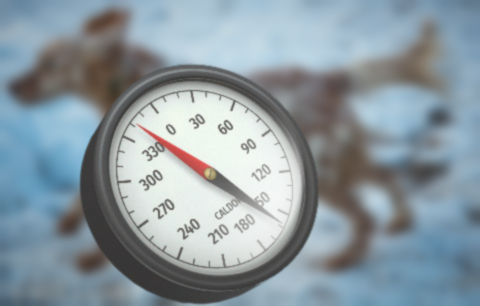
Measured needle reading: ° 340
